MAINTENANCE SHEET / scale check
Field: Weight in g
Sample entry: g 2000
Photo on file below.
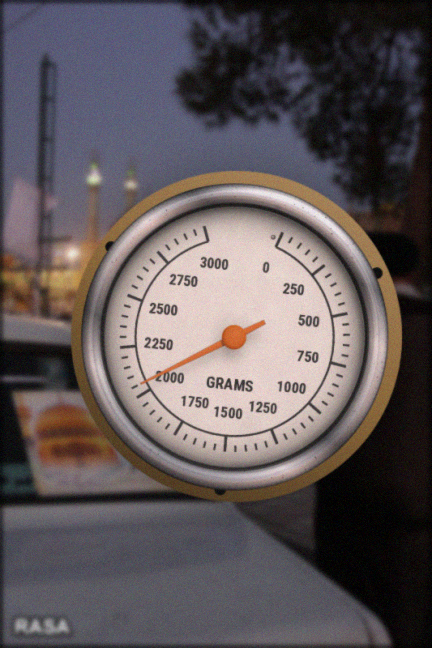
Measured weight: g 2050
